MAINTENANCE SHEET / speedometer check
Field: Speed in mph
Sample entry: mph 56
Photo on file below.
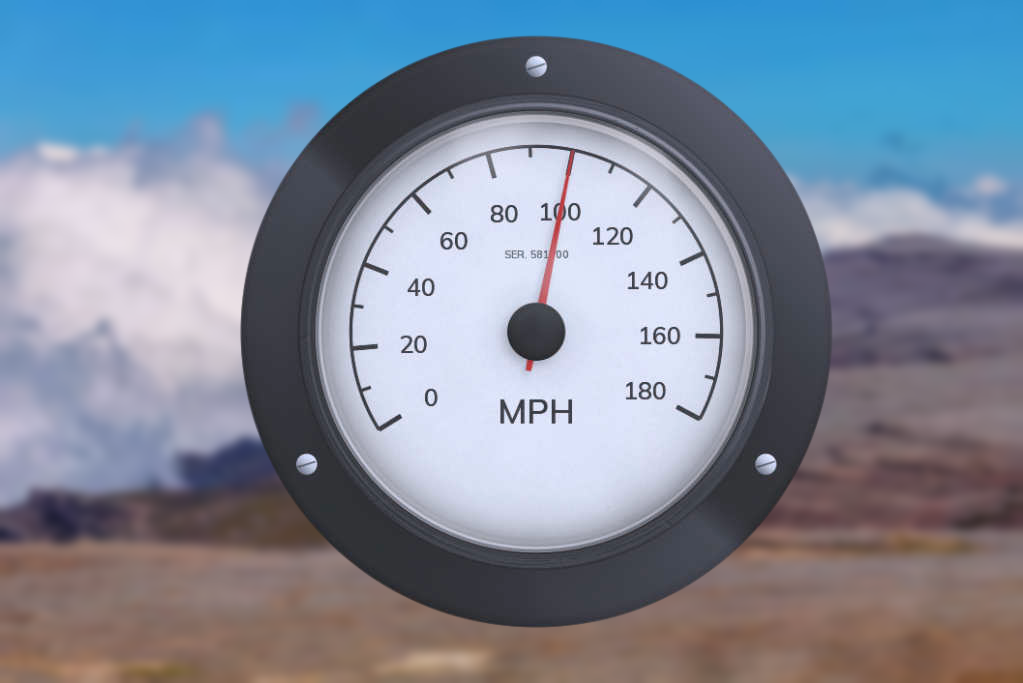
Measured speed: mph 100
